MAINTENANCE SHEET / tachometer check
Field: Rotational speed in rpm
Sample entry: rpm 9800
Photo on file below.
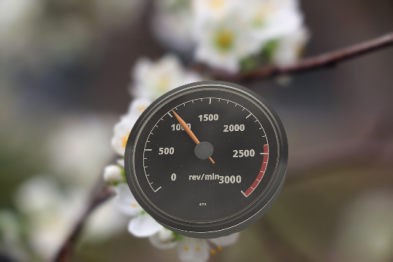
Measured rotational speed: rpm 1050
